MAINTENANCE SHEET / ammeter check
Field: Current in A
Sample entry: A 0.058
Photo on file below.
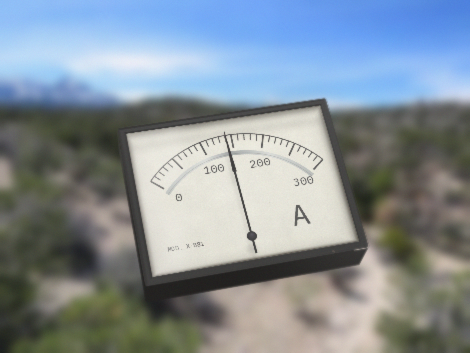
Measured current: A 140
